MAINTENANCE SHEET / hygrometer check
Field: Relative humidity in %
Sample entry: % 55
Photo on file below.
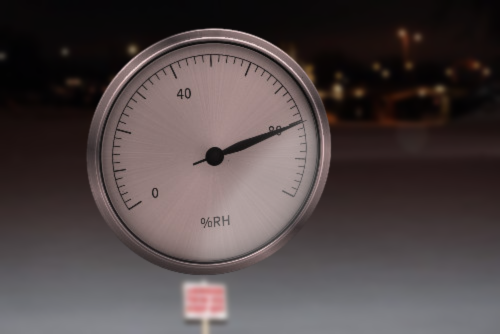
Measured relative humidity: % 80
